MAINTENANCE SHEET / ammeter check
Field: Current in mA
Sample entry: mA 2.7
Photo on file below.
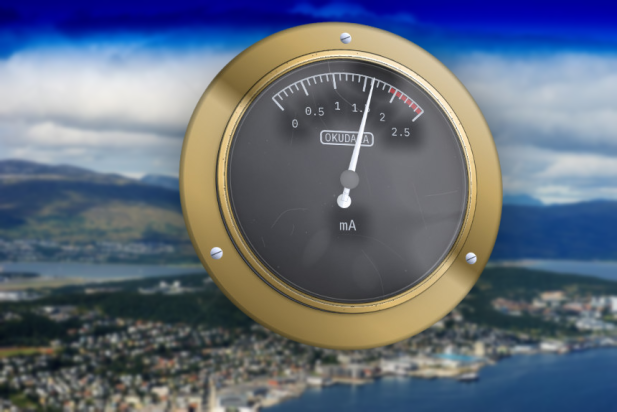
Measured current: mA 1.6
